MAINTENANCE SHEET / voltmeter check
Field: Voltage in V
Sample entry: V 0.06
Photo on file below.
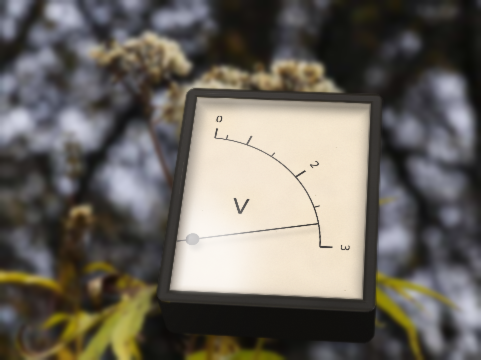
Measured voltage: V 2.75
